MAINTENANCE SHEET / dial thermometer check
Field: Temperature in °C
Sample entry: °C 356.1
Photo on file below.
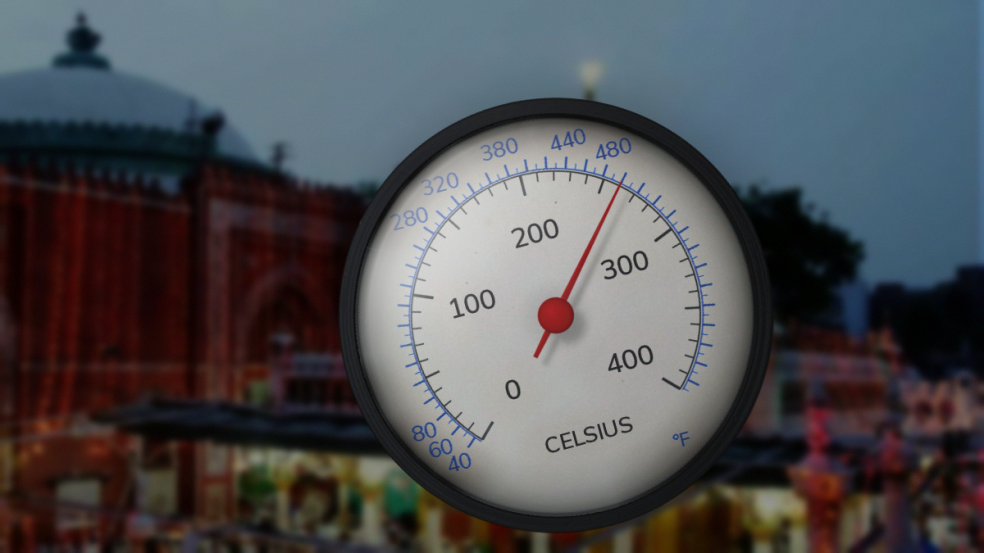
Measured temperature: °C 260
